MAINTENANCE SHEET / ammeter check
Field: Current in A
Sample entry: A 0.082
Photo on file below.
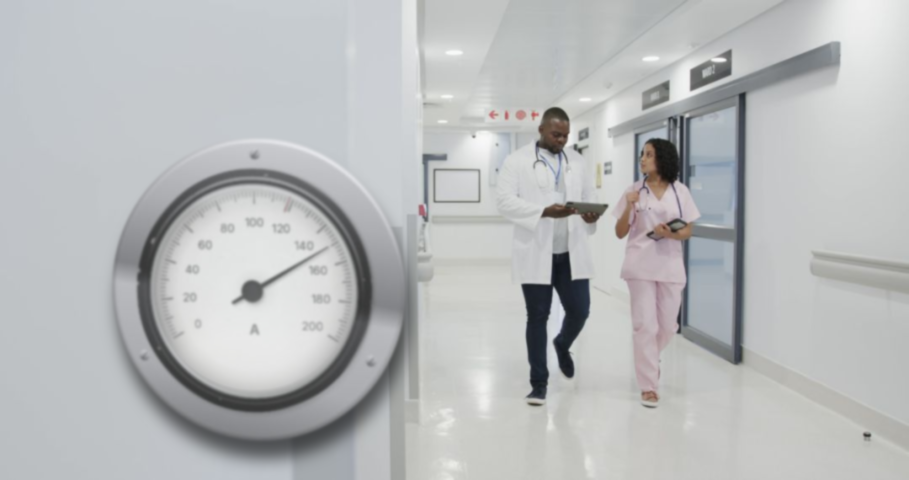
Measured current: A 150
